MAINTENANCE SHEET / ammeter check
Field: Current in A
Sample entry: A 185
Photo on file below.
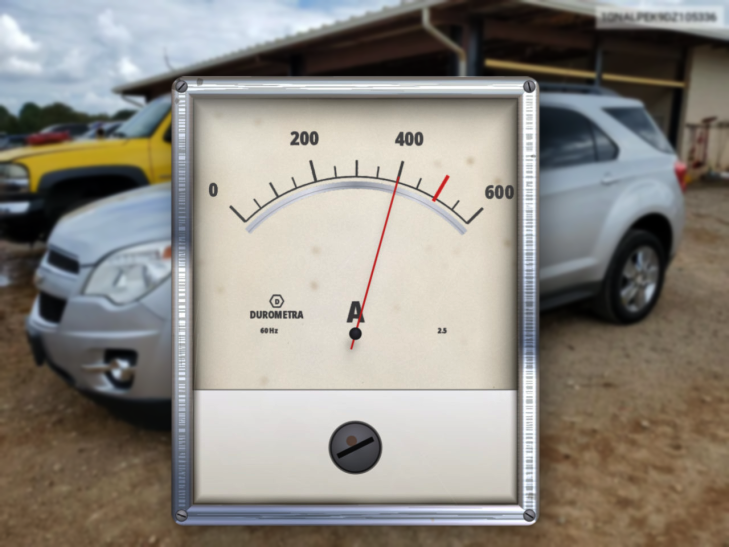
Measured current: A 400
